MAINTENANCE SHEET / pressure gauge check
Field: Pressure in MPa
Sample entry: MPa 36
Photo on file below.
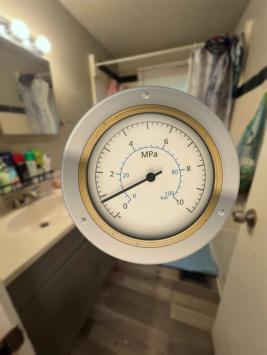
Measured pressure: MPa 0.8
